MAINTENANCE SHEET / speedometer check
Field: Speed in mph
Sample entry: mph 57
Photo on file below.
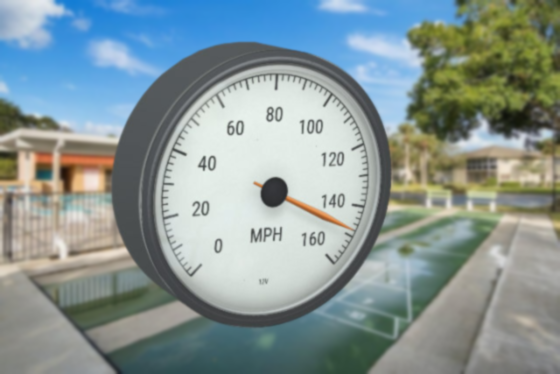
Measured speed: mph 148
